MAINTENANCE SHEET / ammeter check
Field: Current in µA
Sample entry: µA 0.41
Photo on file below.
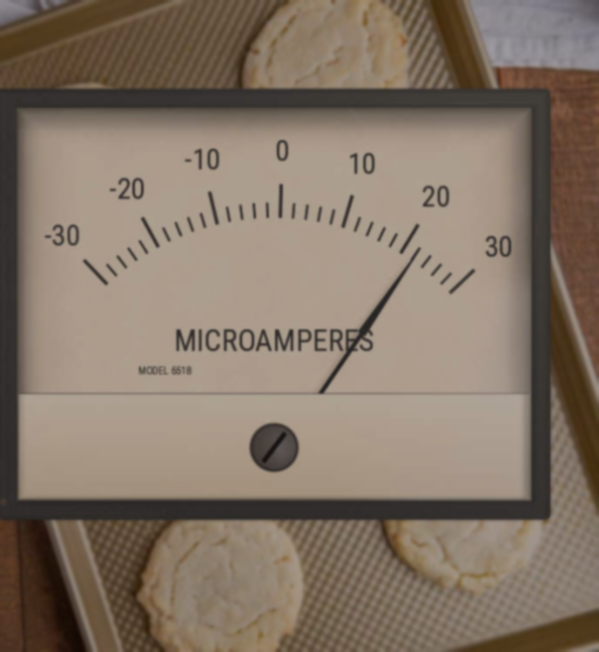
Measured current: µA 22
